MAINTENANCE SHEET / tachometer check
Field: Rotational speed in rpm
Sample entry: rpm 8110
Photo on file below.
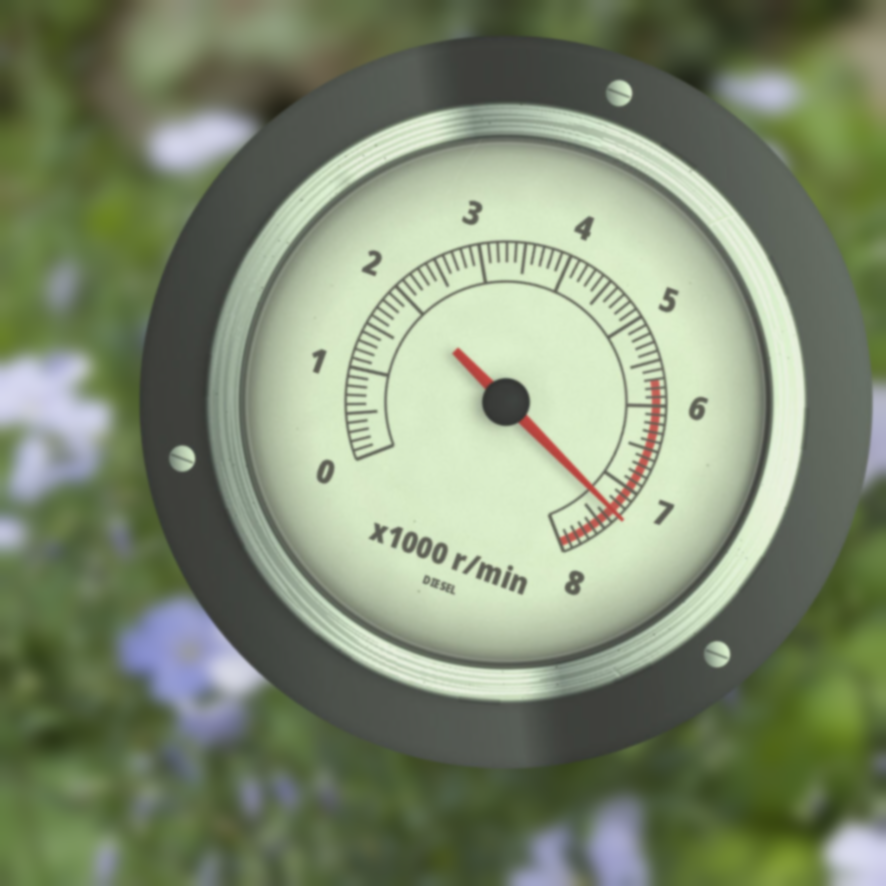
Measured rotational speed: rpm 7300
